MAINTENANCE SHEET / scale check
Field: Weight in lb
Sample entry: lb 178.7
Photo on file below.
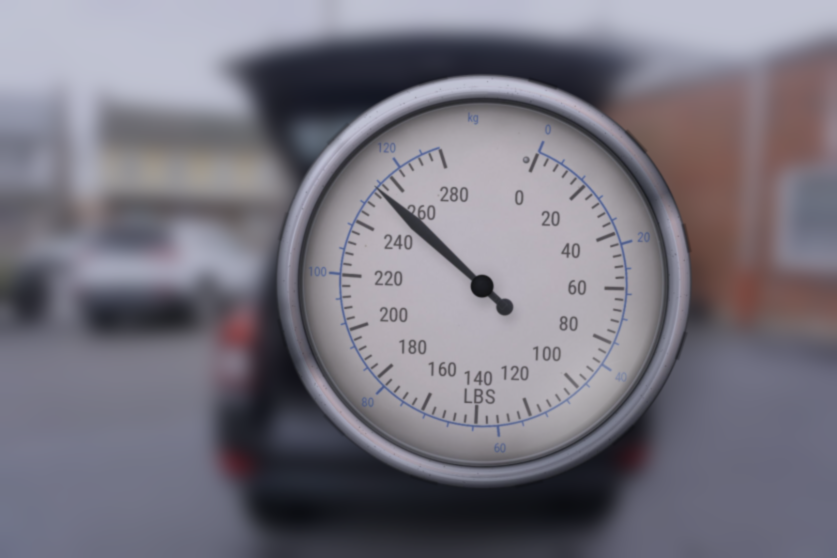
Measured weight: lb 254
